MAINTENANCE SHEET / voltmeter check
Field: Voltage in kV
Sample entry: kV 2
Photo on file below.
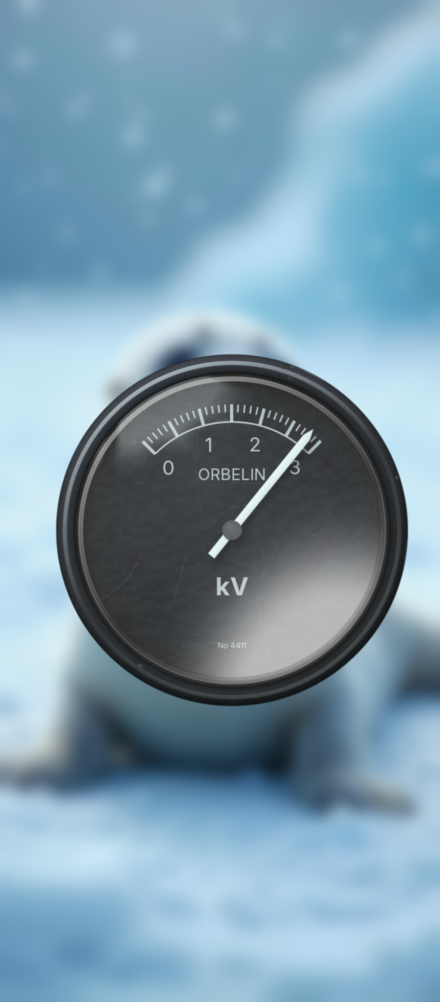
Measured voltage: kV 2.8
